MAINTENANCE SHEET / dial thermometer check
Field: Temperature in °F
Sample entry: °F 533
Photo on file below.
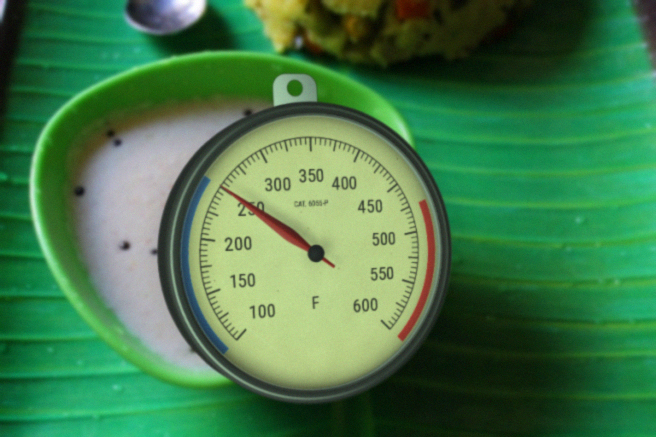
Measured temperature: °F 250
